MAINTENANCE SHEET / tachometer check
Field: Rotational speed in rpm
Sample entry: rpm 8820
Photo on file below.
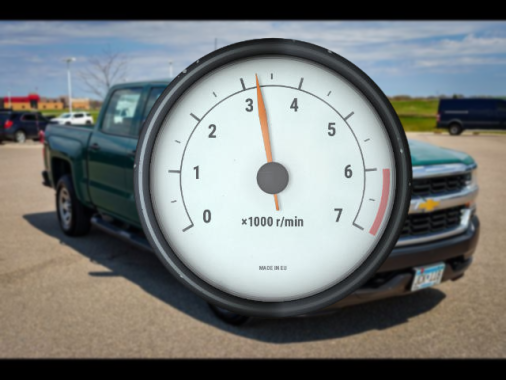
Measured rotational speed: rpm 3250
